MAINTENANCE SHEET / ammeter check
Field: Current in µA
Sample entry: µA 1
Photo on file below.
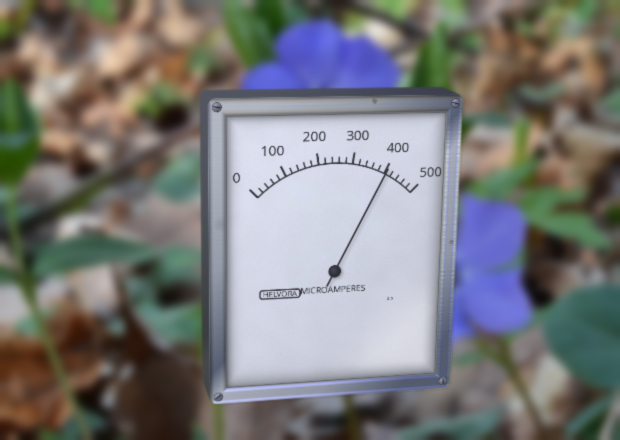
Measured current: µA 400
